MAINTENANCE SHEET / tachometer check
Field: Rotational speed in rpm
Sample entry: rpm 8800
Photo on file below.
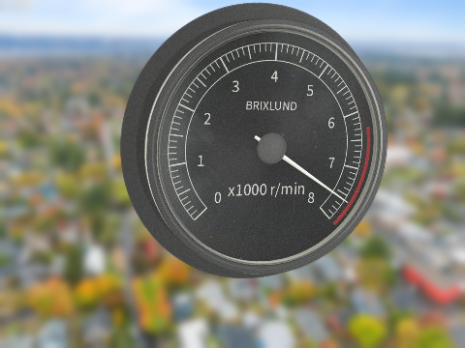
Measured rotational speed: rpm 7600
